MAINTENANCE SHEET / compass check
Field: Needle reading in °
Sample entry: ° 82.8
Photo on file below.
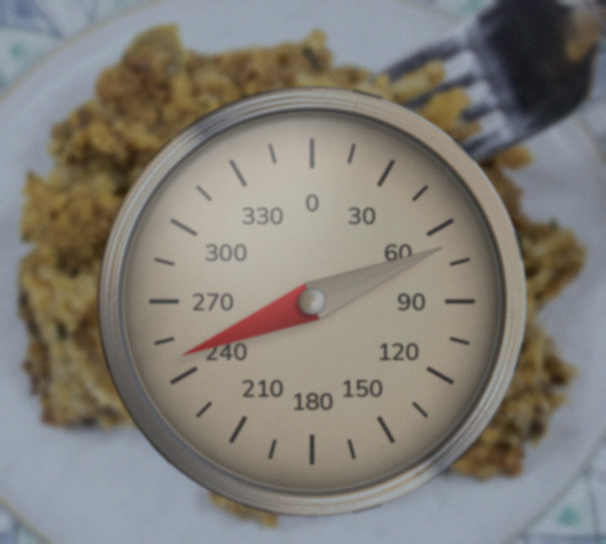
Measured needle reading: ° 247.5
